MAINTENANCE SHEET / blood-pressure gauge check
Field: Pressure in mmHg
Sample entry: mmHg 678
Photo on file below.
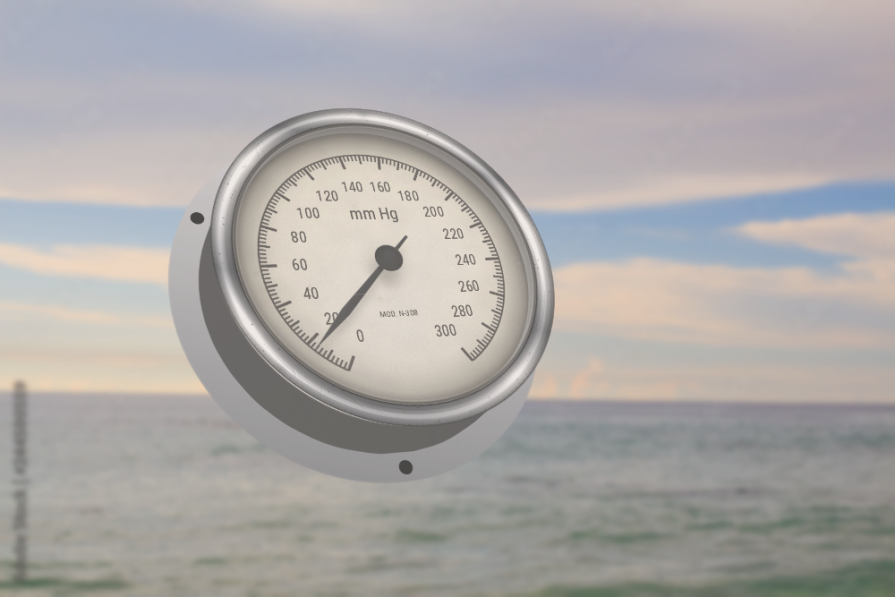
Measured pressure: mmHg 16
